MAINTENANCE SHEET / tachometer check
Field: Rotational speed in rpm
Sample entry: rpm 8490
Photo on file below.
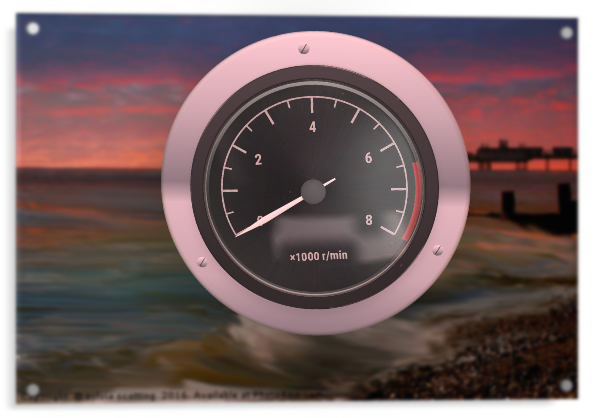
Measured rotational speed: rpm 0
